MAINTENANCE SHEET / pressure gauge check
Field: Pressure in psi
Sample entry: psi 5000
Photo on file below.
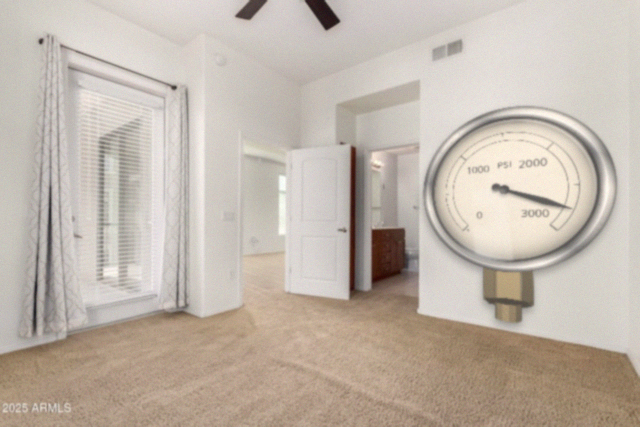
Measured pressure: psi 2750
